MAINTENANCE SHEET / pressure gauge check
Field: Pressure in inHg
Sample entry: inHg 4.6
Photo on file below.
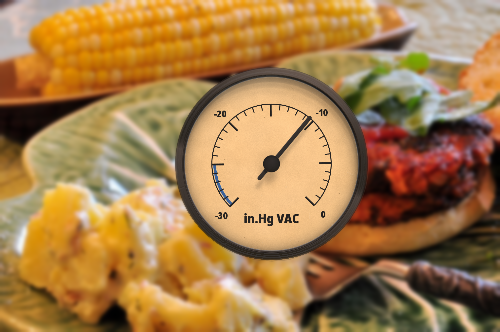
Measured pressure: inHg -10.5
